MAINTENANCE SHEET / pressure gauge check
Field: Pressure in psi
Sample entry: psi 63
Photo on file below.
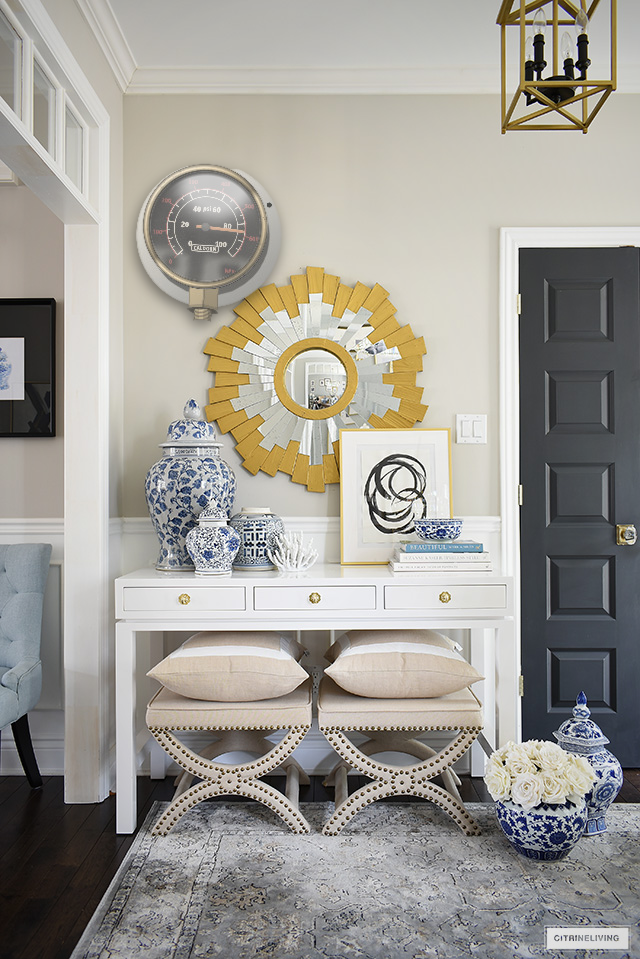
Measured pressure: psi 85
